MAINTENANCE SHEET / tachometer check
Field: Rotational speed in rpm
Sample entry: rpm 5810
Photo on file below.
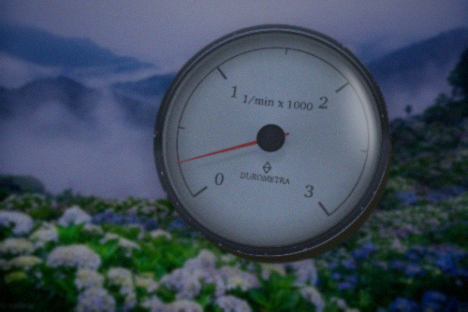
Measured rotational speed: rpm 250
